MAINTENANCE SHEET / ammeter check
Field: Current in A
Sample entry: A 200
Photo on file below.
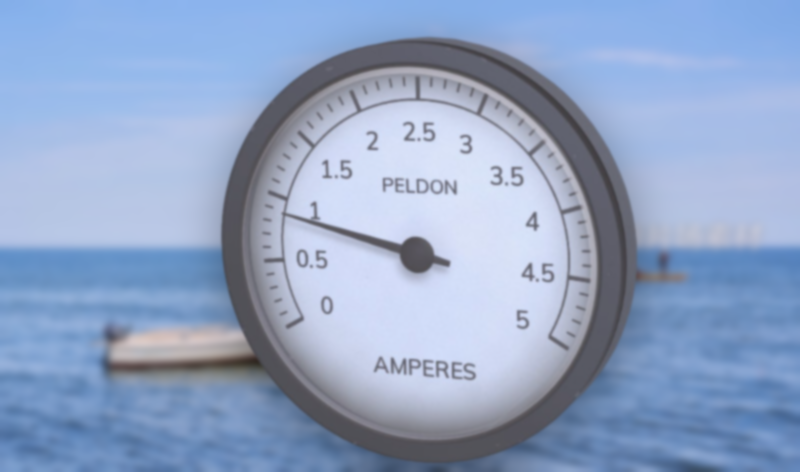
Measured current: A 0.9
